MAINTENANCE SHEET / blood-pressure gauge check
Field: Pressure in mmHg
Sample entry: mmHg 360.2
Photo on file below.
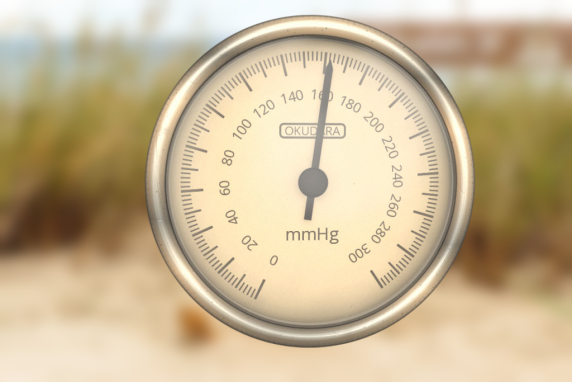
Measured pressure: mmHg 162
